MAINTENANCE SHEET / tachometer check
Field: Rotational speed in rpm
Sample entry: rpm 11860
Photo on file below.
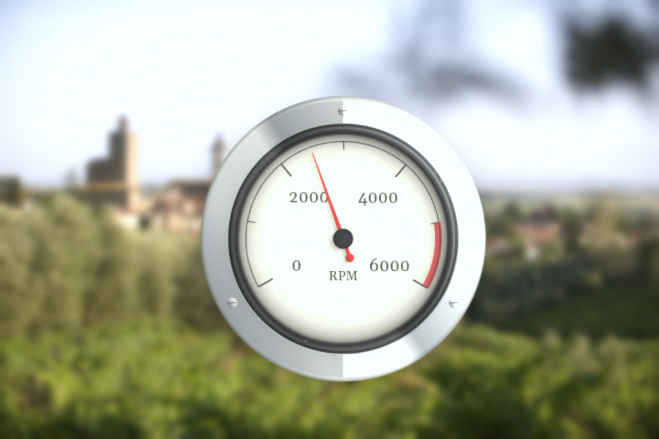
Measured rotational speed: rpm 2500
